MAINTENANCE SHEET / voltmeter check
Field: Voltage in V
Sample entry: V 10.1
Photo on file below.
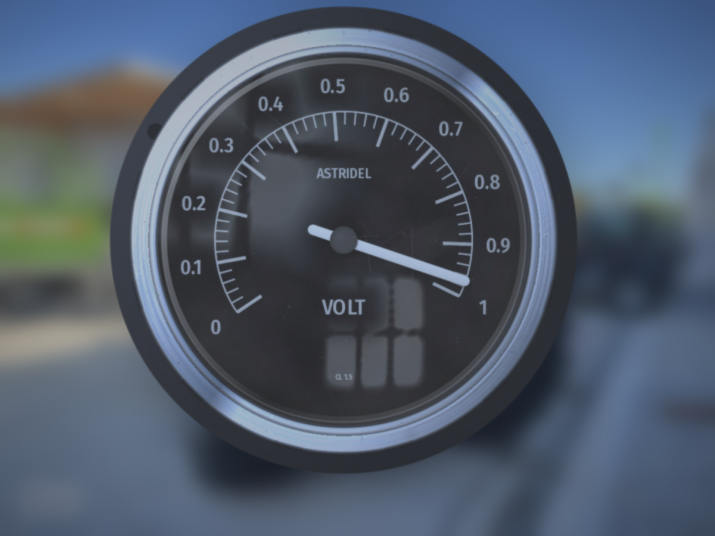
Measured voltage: V 0.97
